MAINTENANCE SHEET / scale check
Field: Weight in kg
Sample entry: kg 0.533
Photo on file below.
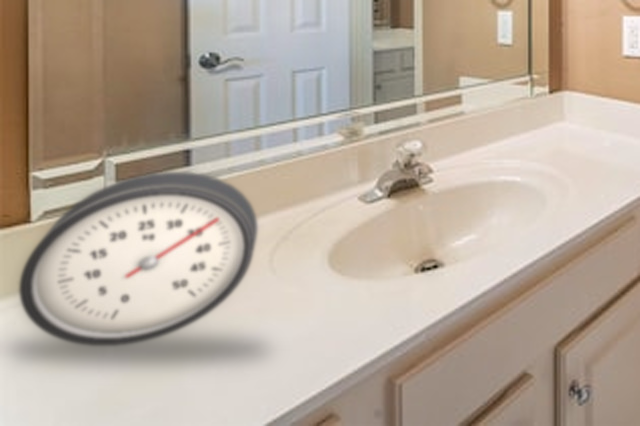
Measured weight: kg 35
